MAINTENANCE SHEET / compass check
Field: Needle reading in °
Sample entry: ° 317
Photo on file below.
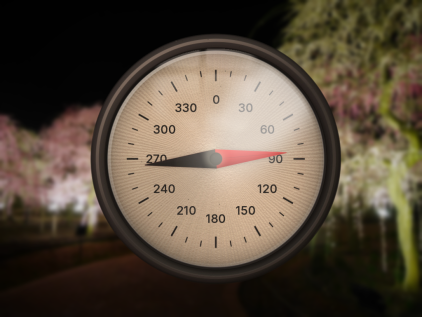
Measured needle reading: ° 85
